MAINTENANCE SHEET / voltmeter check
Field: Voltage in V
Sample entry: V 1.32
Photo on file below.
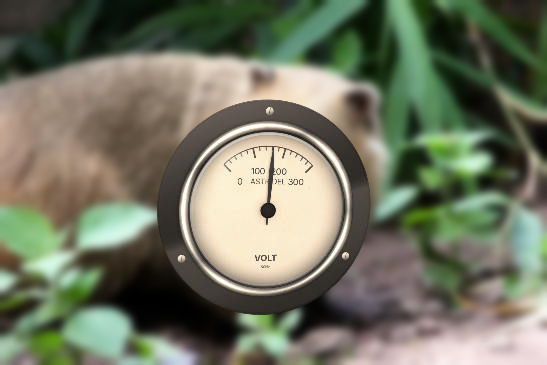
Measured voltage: V 160
